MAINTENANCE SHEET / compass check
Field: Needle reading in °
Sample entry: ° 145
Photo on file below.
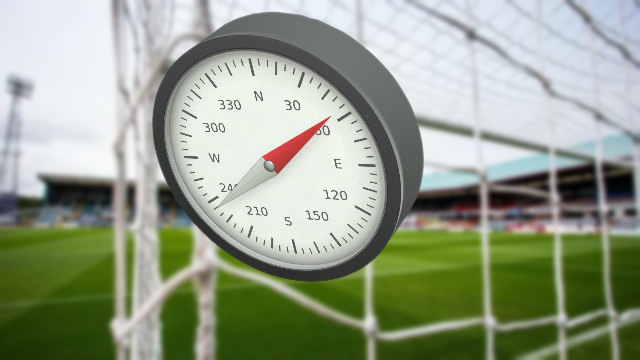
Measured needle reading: ° 55
